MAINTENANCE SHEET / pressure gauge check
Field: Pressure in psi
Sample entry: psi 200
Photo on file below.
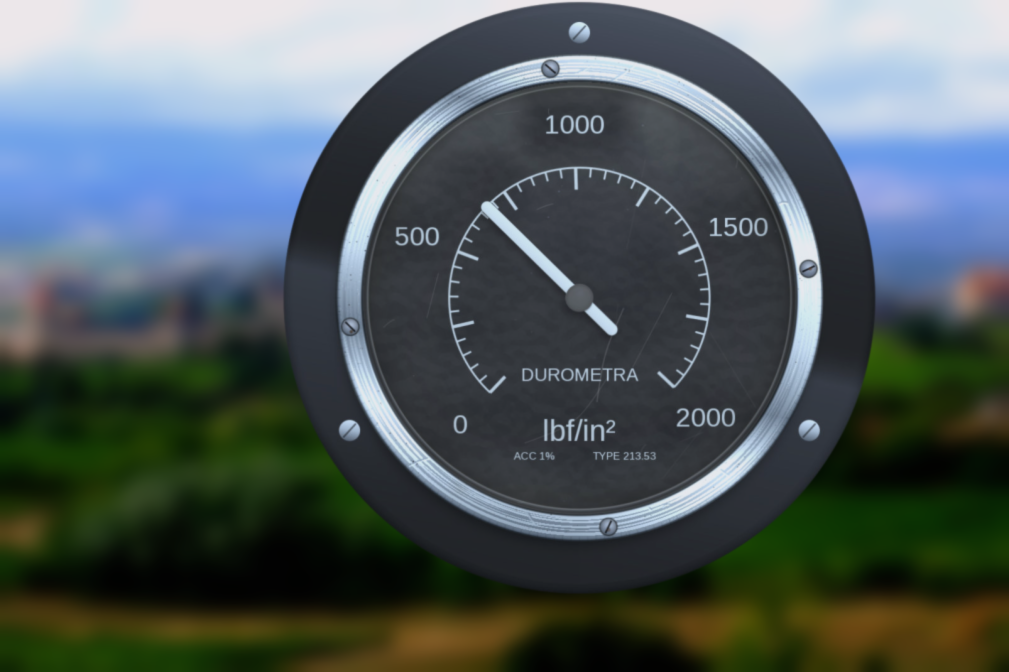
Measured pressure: psi 675
